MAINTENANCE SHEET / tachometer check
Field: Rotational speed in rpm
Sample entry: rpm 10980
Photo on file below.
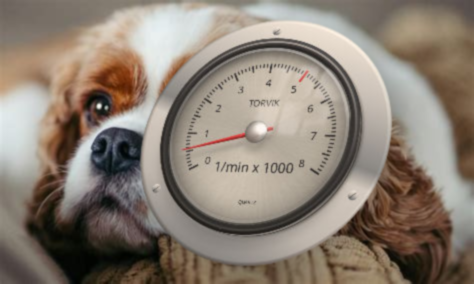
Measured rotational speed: rpm 500
